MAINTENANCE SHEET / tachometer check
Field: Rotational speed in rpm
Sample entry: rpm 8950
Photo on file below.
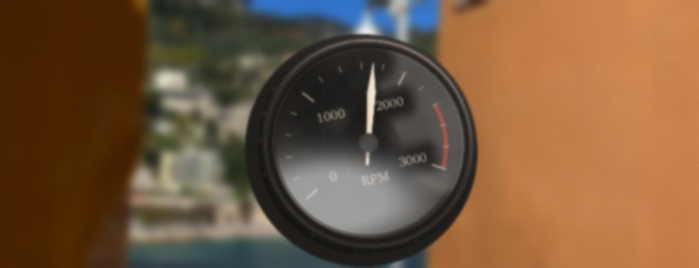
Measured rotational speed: rpm 1700
